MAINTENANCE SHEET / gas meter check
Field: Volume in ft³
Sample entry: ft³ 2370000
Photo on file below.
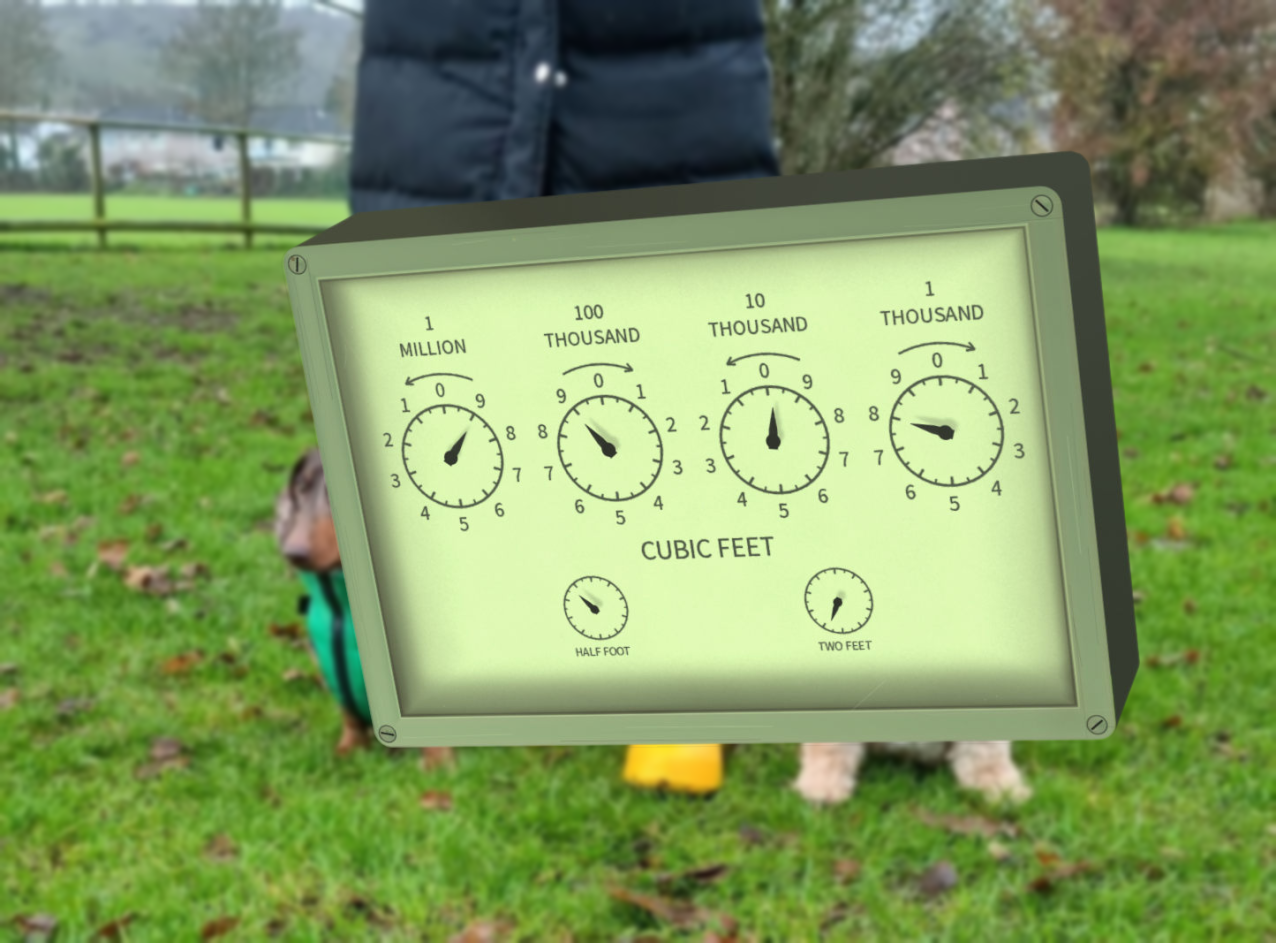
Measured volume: ft³ 889800
